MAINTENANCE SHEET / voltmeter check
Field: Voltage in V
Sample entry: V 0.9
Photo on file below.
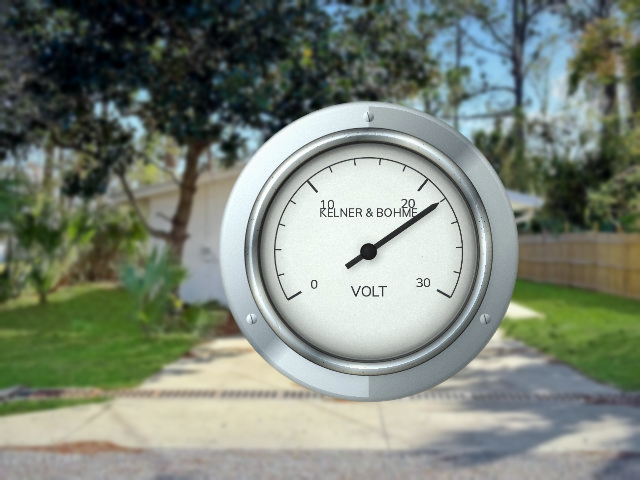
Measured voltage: V 22
